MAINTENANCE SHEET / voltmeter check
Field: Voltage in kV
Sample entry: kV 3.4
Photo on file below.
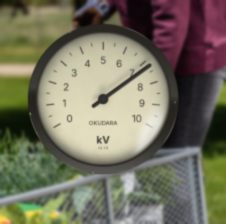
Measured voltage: kV 7.25
